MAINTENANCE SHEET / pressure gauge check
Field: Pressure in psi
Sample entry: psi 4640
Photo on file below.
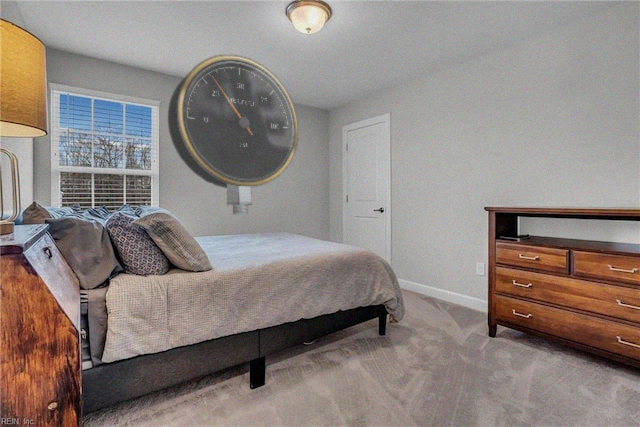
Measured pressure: psi 30
